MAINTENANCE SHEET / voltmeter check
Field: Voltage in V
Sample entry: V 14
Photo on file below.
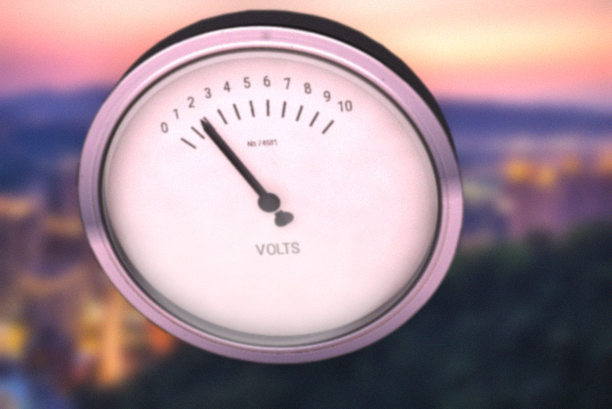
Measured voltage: V 2
